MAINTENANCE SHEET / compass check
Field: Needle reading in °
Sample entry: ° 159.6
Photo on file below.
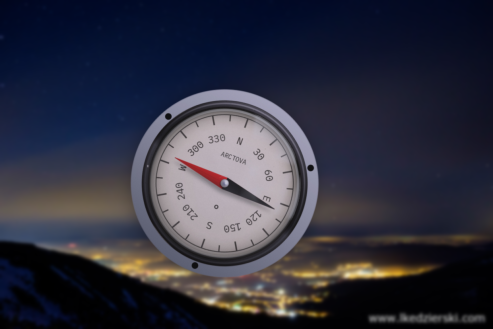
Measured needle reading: ° 277.5
